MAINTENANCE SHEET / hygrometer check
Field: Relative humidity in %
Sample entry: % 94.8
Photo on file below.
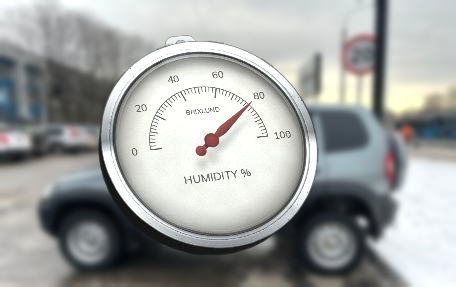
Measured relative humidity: % 80
